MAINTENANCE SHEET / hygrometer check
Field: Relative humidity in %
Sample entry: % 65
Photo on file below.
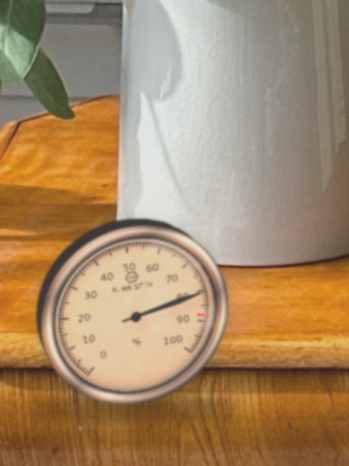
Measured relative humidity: % 80
